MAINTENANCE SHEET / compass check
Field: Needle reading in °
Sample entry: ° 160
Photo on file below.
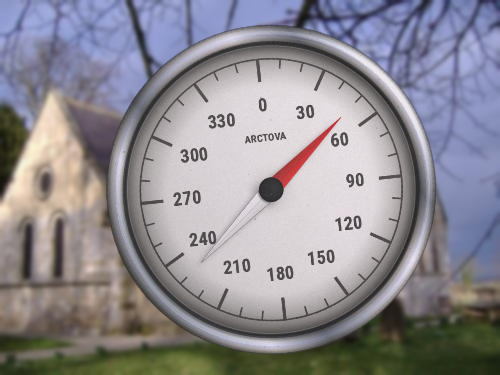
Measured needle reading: ° 50
